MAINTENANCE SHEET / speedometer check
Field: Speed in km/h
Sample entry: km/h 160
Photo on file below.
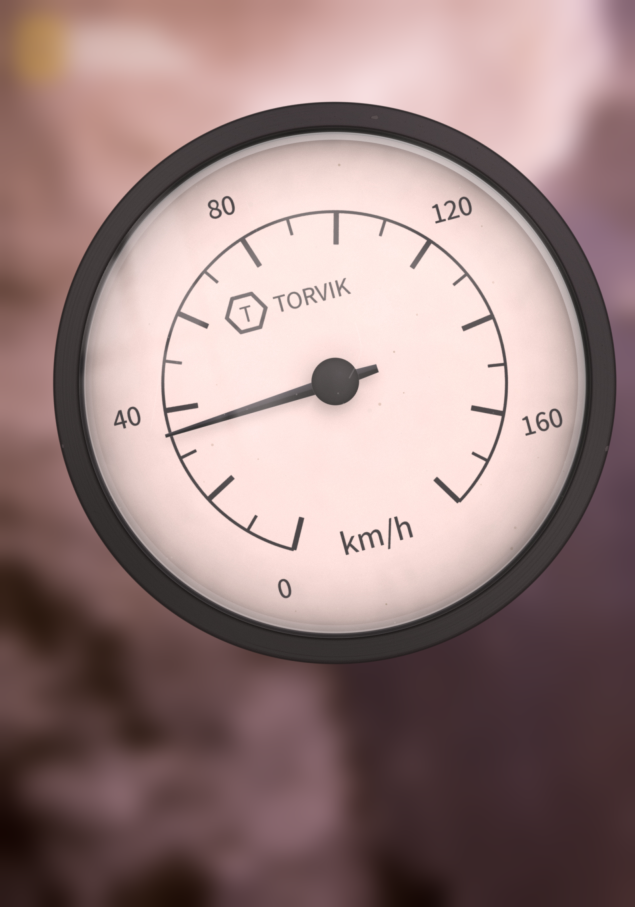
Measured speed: km/h 35
